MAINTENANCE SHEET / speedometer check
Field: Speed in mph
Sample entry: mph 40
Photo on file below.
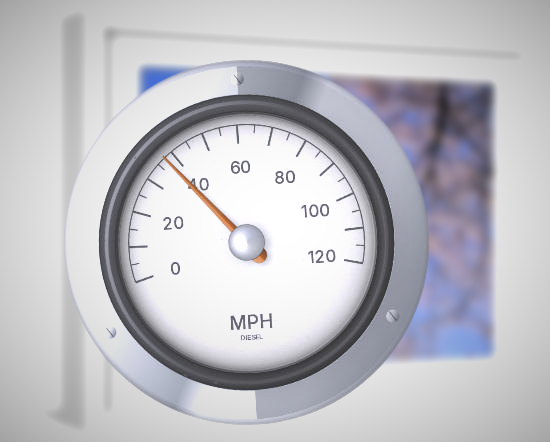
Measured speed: mph 37.5
